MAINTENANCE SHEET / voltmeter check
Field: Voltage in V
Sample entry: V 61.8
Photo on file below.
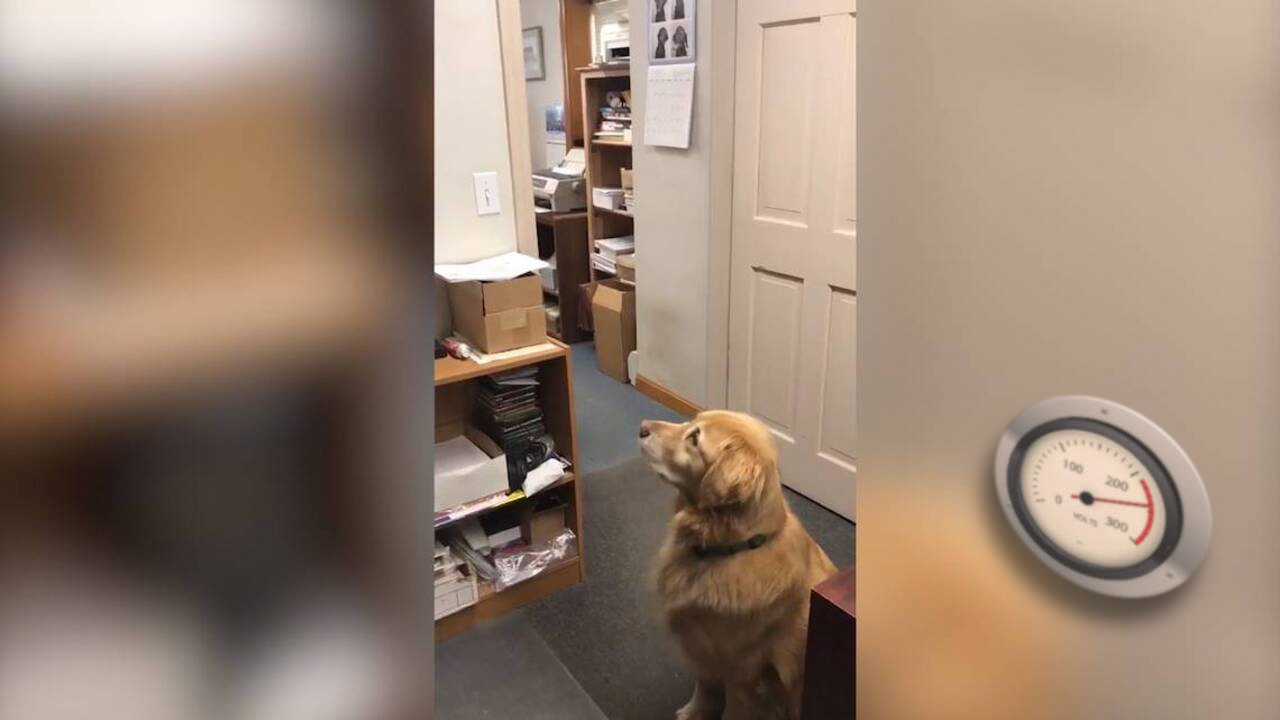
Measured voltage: V 240
